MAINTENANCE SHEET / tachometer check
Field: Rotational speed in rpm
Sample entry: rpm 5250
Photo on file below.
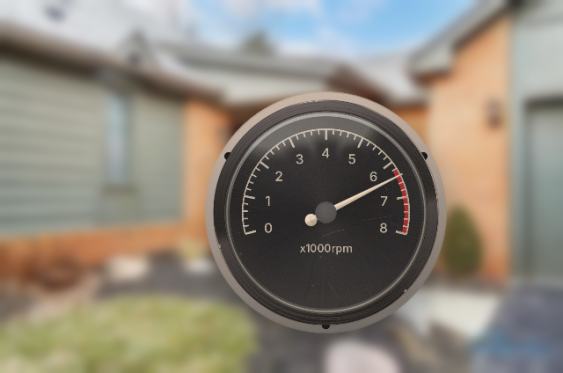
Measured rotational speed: rpm 6400
